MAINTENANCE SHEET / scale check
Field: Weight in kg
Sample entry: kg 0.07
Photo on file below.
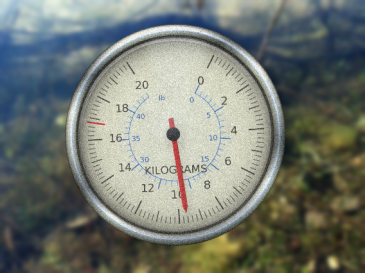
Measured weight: kg 9.6
